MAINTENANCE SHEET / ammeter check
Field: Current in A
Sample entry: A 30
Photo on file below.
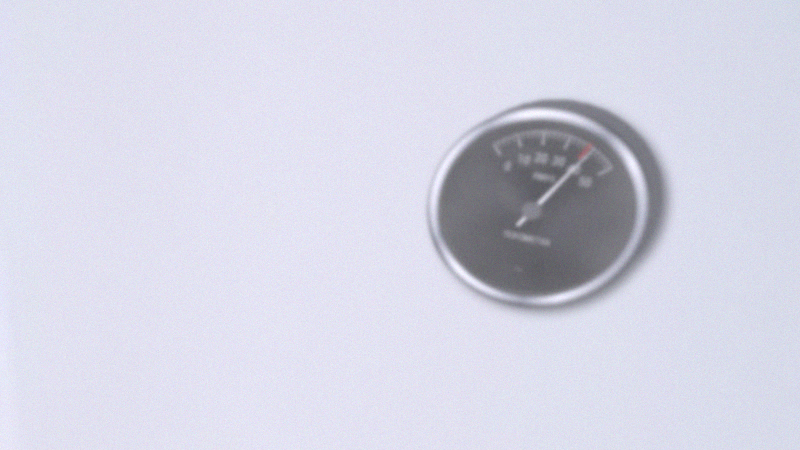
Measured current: A 40
